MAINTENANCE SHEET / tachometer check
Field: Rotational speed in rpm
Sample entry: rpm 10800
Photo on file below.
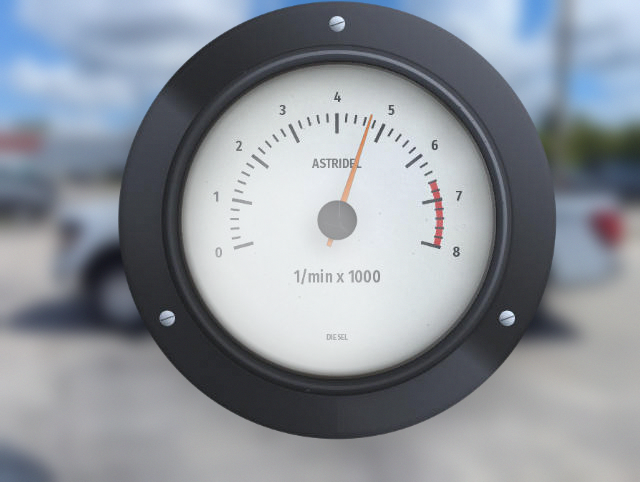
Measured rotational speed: rpm 4700
